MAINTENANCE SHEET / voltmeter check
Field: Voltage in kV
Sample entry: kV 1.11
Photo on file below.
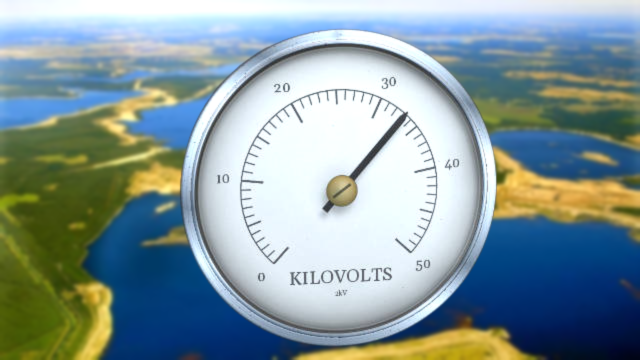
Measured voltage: kV 33
